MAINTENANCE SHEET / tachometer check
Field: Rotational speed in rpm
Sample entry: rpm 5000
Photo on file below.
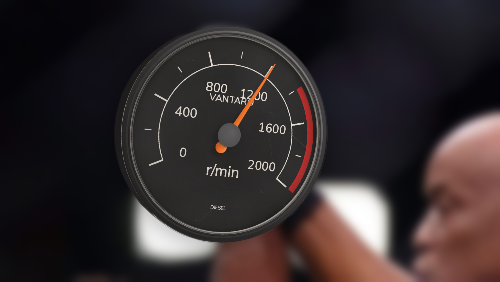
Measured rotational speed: rpm 1200
